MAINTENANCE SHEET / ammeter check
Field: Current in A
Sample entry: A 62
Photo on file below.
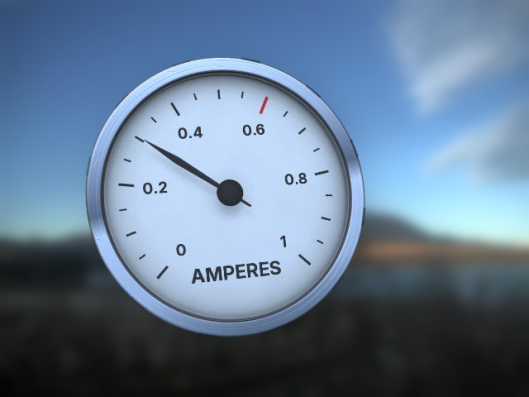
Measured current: A 0.3
